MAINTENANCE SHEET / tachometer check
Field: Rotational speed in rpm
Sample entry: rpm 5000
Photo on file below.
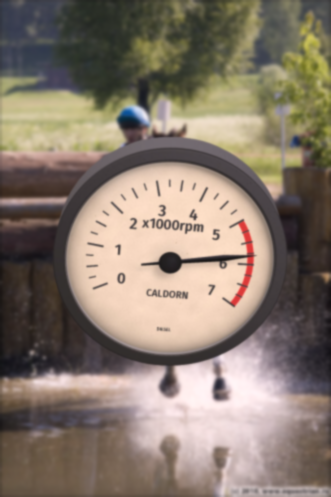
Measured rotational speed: rpm 5750
